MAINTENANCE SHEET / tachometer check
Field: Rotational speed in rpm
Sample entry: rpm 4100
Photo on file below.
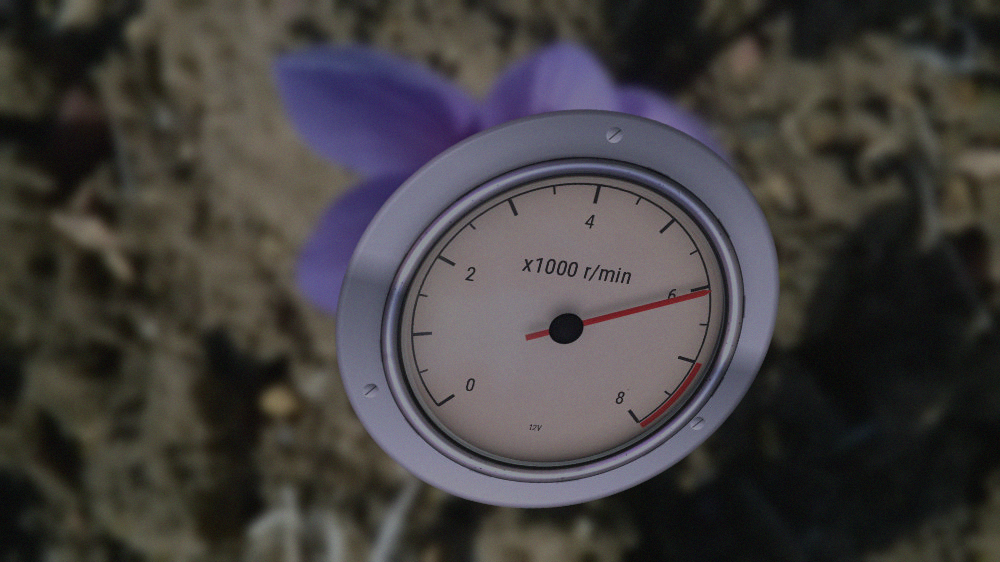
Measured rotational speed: rpm 6000
